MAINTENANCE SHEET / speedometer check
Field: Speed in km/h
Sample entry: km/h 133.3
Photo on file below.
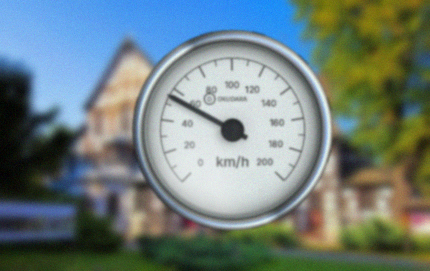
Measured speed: km/h 55
